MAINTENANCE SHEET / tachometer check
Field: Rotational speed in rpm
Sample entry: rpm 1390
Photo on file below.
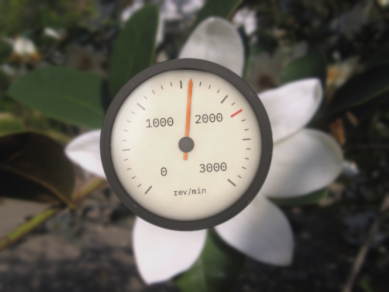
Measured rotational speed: rpm 1600
